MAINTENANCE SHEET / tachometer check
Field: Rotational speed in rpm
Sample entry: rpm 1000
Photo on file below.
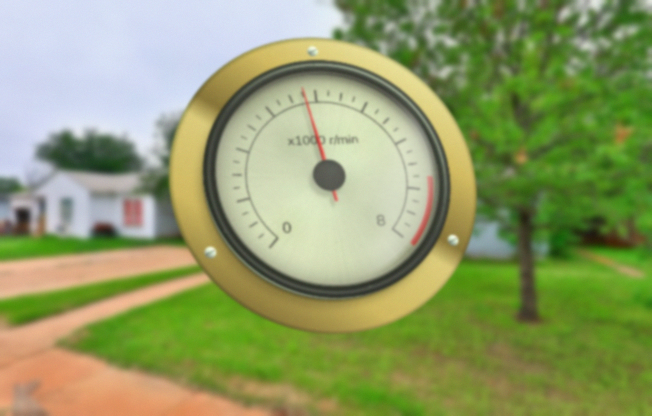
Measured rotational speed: rpm 3750
